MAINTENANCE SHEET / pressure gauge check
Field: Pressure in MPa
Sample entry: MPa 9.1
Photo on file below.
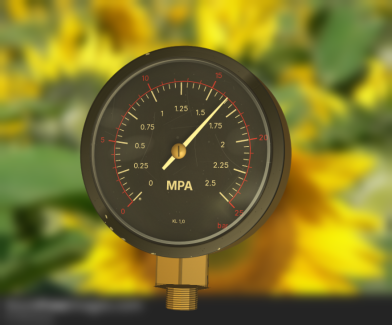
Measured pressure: MPa 1.65
